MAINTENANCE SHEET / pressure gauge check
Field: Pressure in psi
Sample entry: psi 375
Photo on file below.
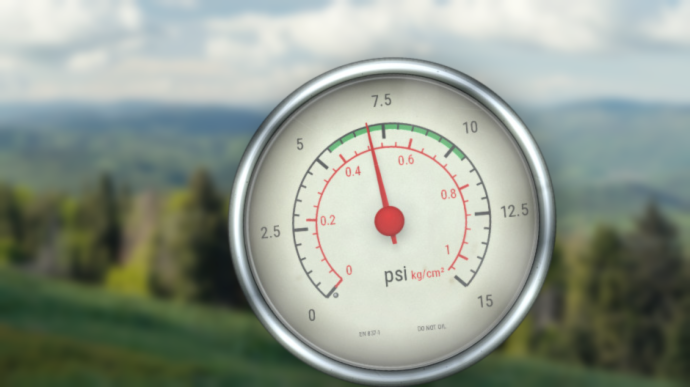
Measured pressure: psi 7
